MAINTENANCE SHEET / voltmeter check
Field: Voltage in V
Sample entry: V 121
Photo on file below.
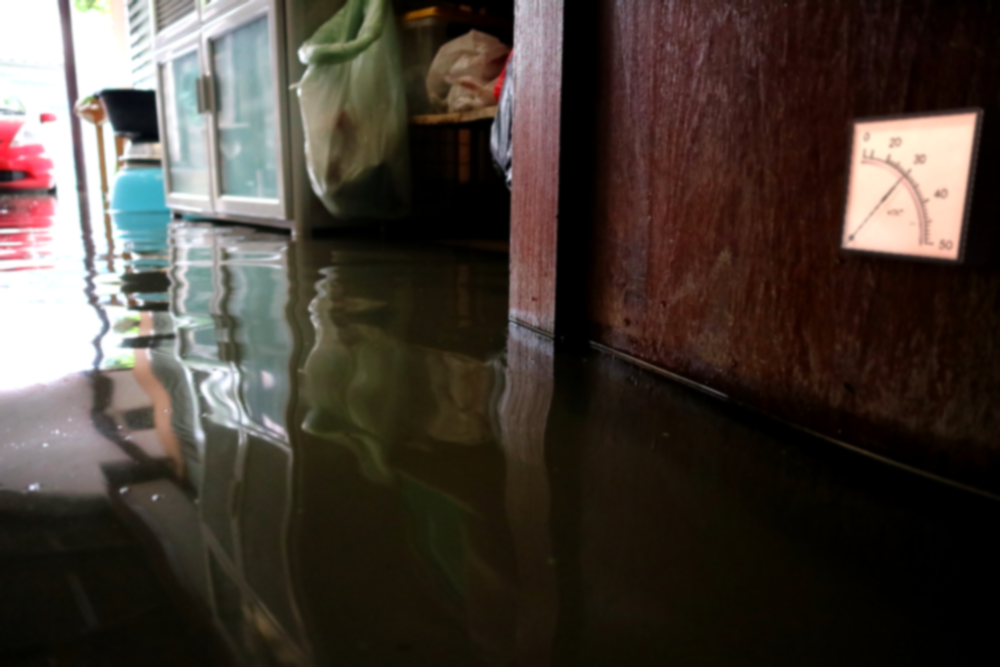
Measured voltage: V 30
